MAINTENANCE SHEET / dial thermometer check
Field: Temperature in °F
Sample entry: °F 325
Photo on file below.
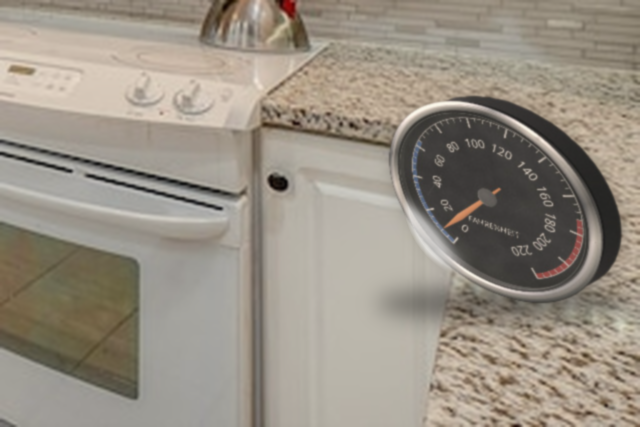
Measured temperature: °F 8
